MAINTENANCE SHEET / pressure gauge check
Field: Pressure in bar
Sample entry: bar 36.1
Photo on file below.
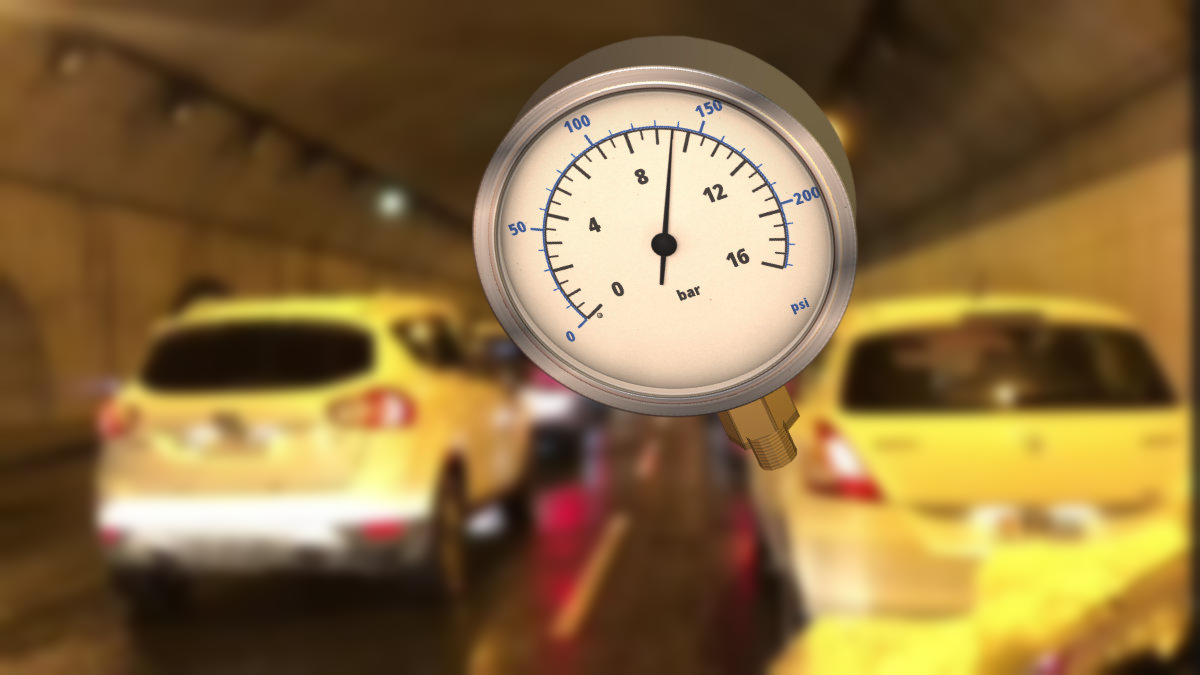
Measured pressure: bar 9.5
